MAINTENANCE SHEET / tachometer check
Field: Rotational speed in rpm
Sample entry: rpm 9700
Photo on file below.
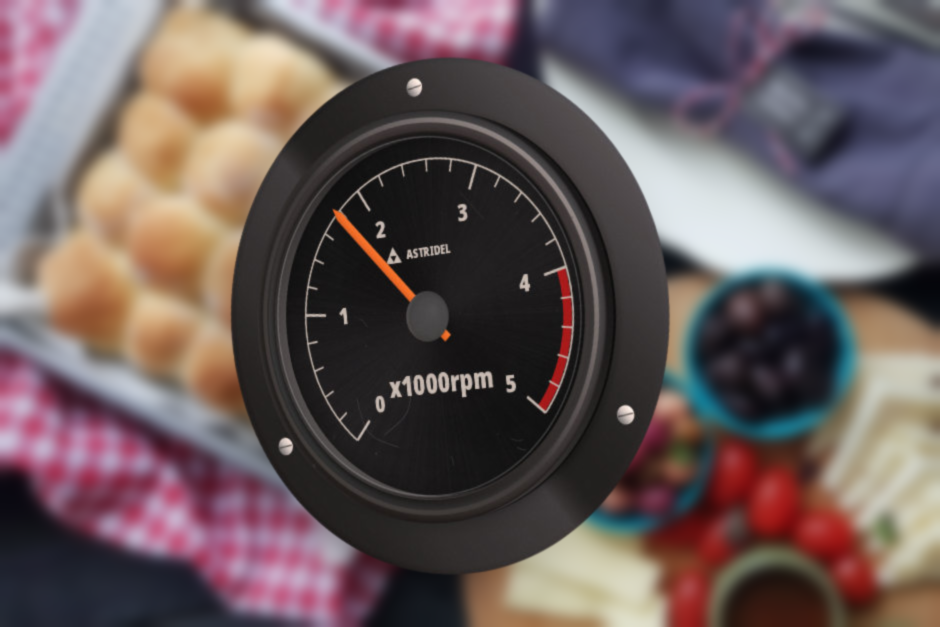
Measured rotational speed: rpm 1800
